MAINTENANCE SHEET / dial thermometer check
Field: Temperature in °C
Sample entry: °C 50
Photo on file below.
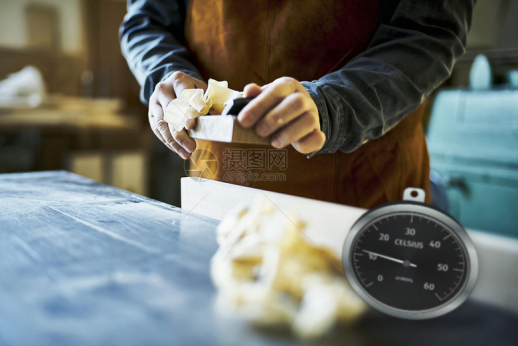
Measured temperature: °C 12
